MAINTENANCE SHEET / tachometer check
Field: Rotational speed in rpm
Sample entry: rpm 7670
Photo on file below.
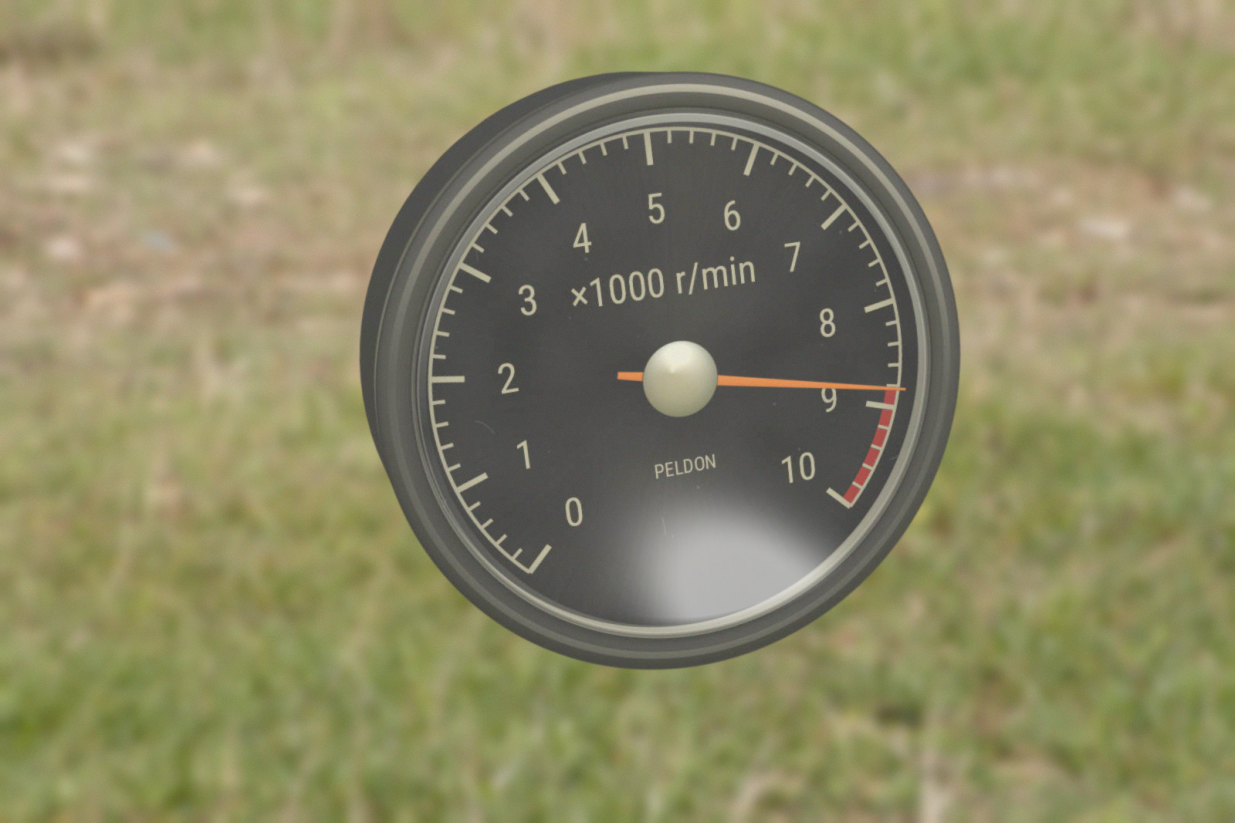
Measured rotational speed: rpm 8800
